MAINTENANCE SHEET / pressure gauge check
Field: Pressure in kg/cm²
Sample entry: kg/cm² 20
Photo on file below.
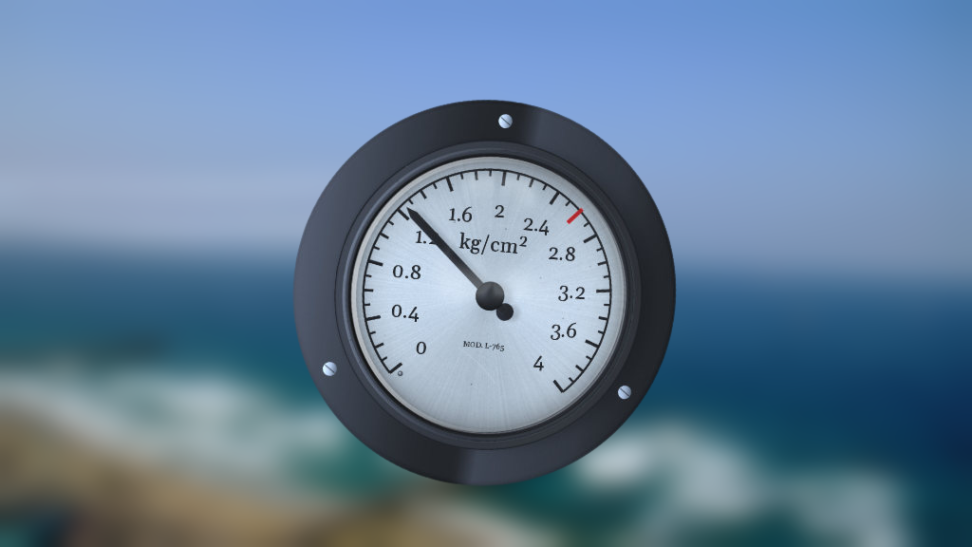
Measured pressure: kg/cm² 1.25
